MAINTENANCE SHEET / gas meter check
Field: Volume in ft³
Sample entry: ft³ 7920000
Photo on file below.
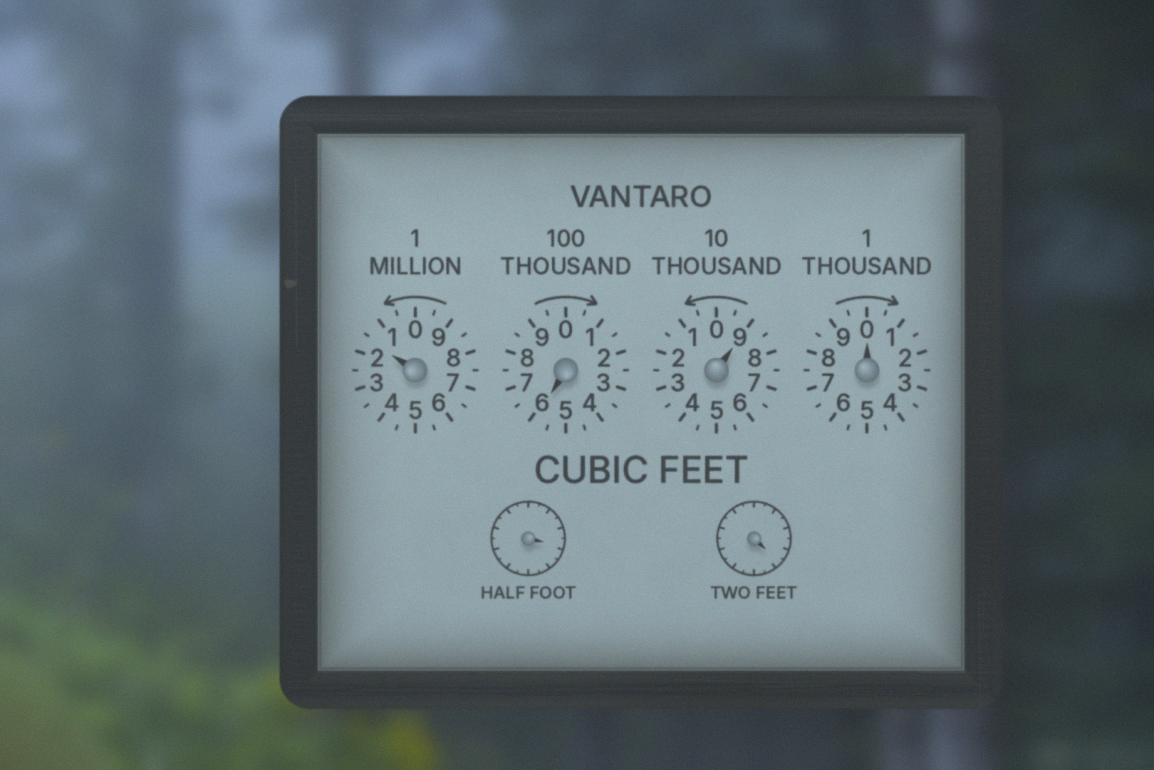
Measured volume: ft³ 159000
